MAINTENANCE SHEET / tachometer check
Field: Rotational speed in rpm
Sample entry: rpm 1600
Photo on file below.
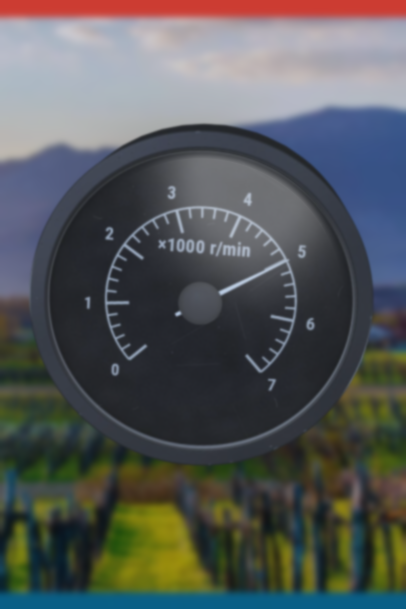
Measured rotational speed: rpm 5000
